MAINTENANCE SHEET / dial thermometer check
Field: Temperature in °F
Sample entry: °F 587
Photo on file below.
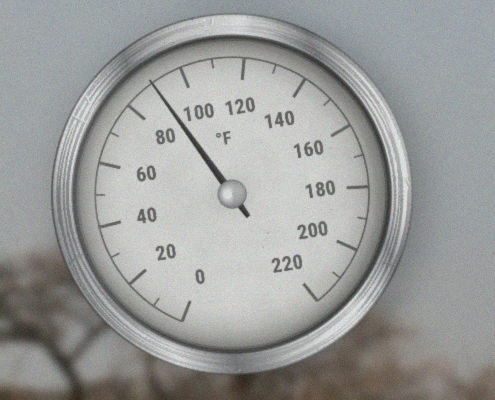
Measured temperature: °F 90
